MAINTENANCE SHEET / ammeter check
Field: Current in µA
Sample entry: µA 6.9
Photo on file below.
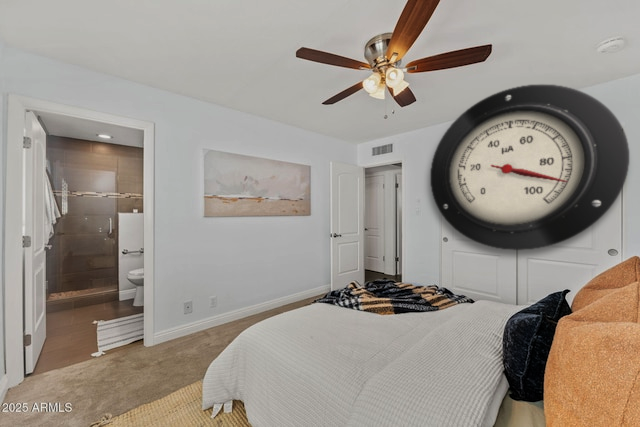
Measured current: µA 90
